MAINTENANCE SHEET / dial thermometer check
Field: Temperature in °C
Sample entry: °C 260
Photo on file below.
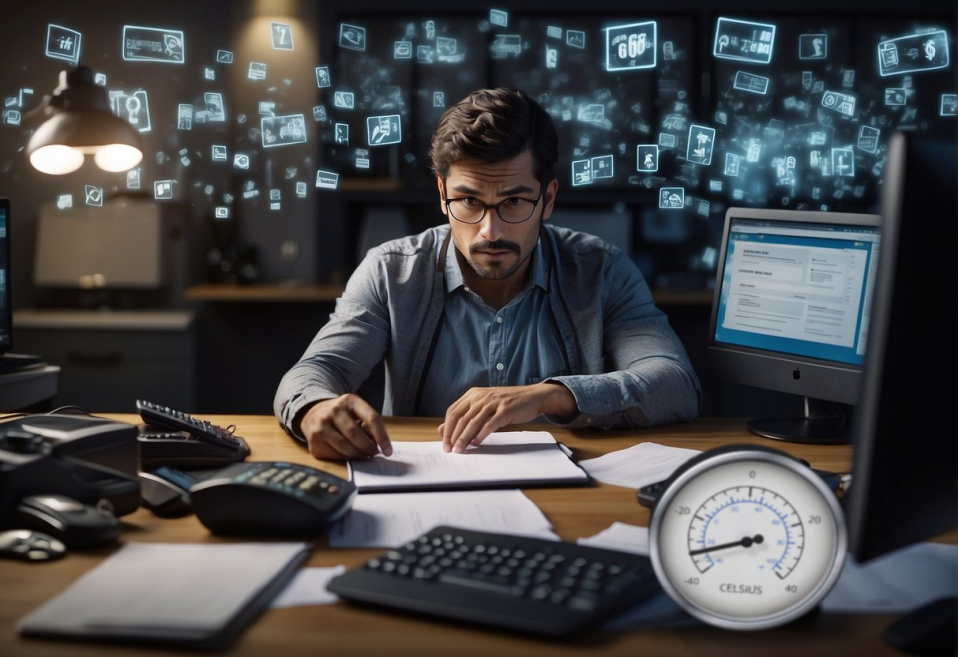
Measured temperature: °C -32
